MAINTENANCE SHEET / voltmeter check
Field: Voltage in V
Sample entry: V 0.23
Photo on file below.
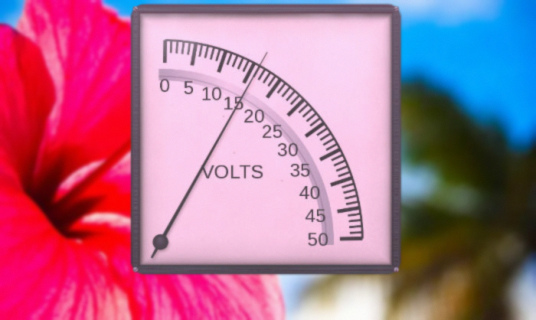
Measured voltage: V 16
